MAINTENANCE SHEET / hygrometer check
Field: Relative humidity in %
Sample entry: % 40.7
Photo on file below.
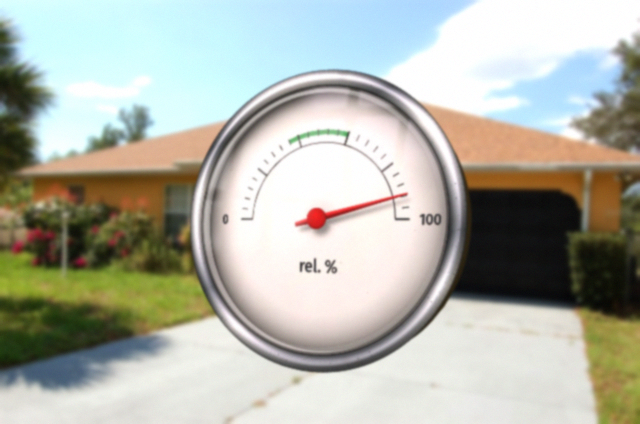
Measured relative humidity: % 92
